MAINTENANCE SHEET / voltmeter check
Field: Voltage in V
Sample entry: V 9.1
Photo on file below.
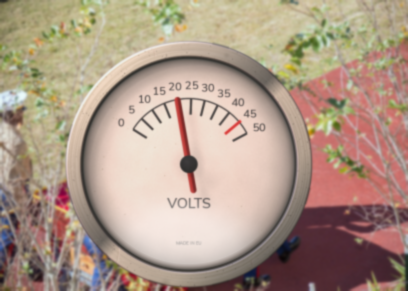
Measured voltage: V 20
